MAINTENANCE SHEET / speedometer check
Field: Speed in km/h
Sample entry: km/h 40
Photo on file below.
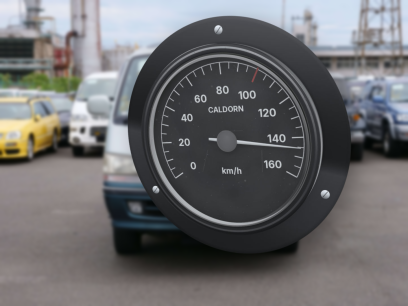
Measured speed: km/h 145
